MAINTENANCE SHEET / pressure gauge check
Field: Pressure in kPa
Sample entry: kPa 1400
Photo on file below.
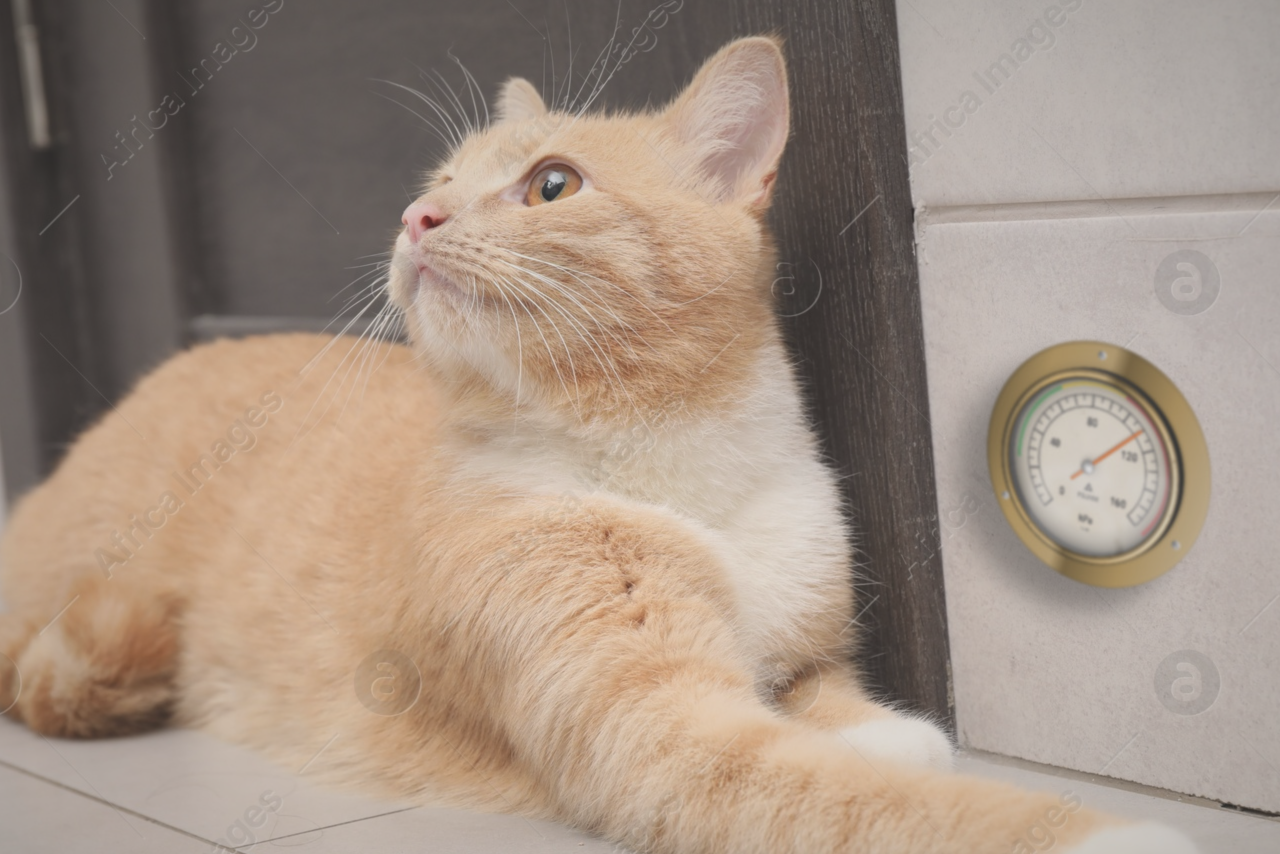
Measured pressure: kPa 110
